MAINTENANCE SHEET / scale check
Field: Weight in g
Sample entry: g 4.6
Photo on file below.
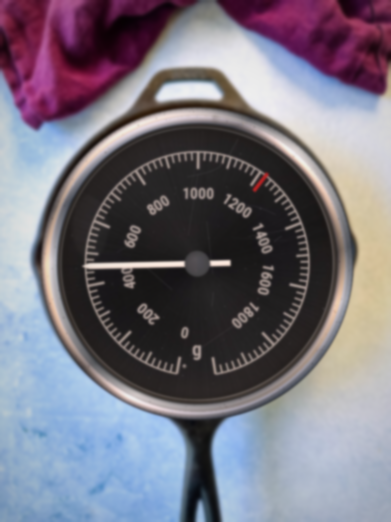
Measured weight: g 460
